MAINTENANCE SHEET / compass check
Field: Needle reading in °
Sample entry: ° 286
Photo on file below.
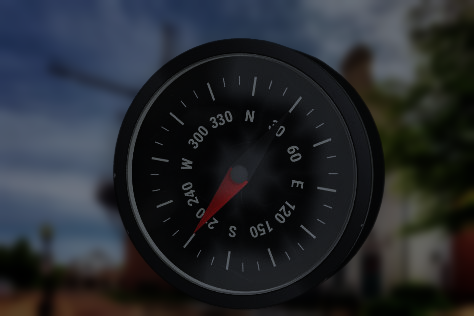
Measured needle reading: ° 210
